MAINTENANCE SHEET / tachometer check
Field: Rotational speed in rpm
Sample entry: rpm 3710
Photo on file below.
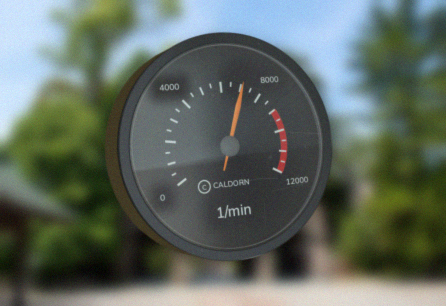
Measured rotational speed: rpm 7000
